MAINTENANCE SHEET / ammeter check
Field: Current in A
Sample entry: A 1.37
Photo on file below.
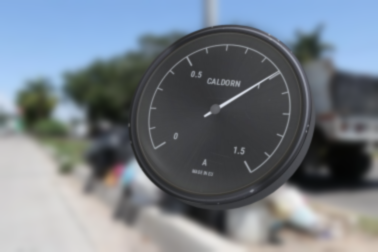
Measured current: A 1
